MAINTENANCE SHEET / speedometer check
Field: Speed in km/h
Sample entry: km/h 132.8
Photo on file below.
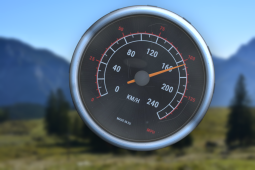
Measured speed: km/h 165
